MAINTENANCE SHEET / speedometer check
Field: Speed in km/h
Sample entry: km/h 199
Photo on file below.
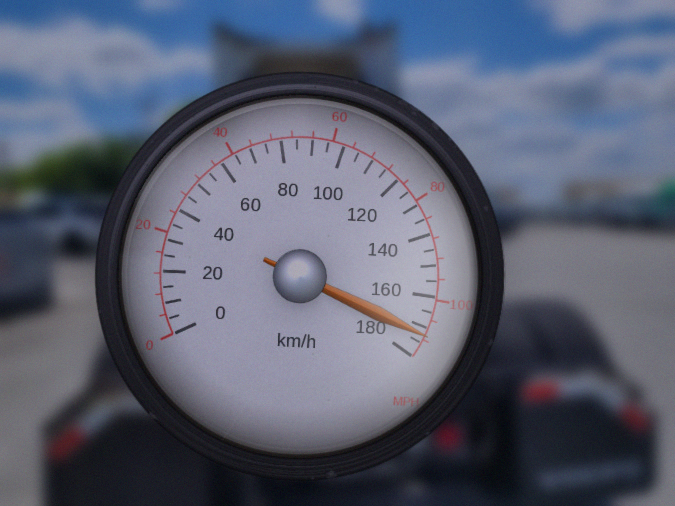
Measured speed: km/h 172.5
